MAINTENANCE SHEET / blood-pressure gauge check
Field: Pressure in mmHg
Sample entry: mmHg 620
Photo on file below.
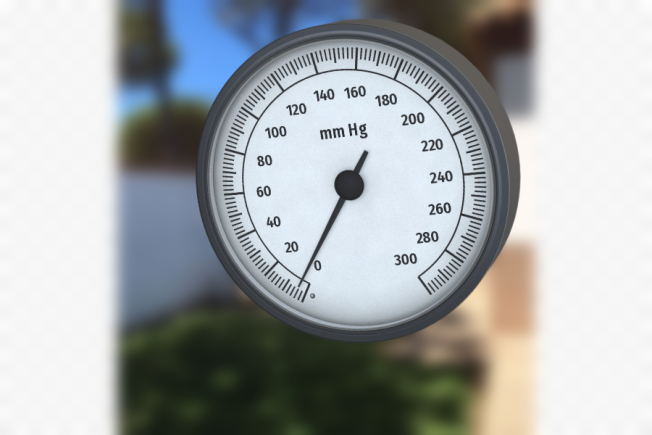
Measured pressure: mmHg 4
